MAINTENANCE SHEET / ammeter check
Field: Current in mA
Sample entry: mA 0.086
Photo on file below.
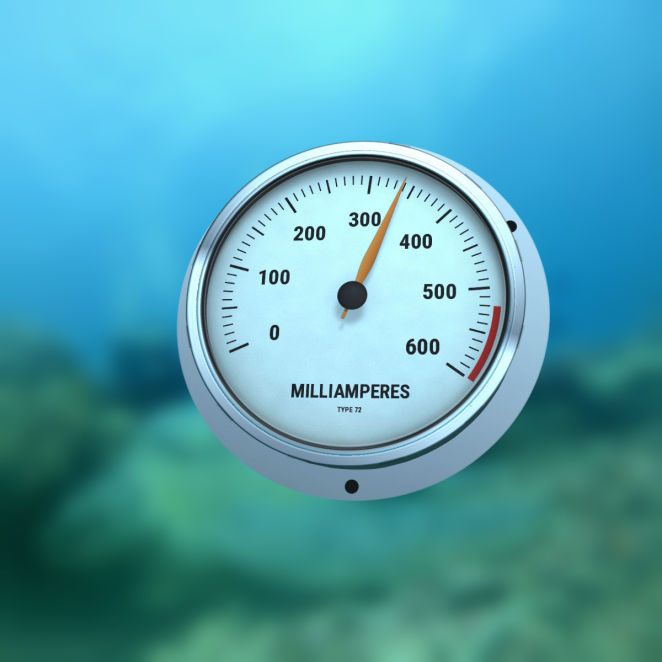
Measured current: mA 340
